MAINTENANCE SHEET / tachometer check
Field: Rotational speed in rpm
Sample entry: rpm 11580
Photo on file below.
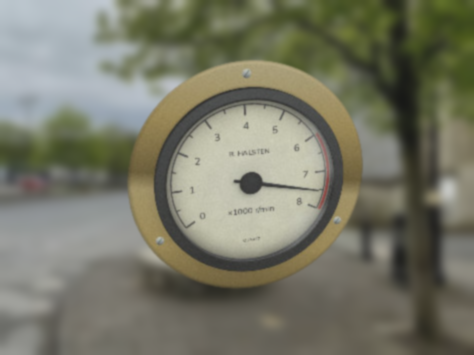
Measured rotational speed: rpm 7500
